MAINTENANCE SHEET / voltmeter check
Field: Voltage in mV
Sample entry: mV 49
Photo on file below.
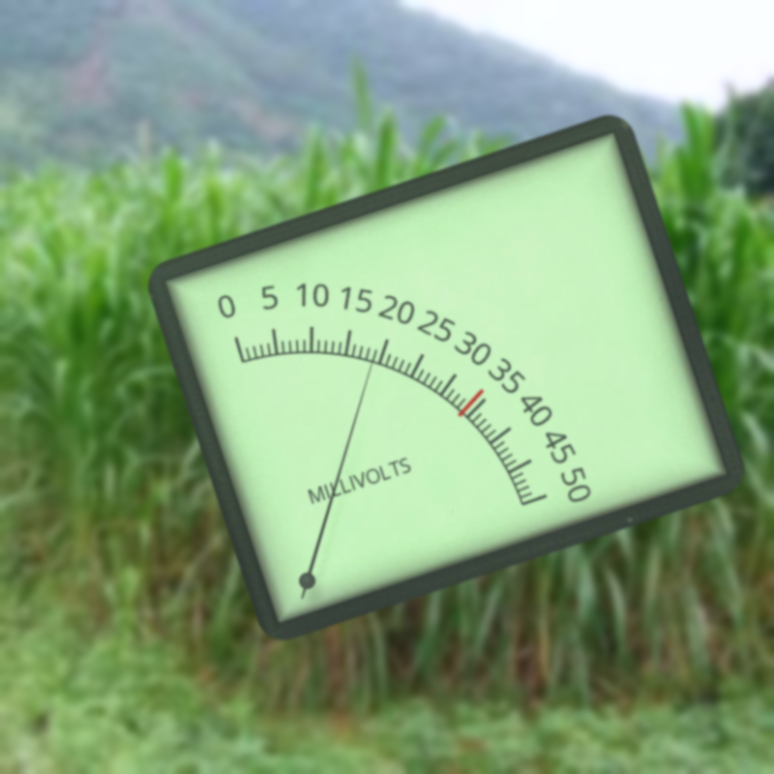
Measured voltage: mV 19
